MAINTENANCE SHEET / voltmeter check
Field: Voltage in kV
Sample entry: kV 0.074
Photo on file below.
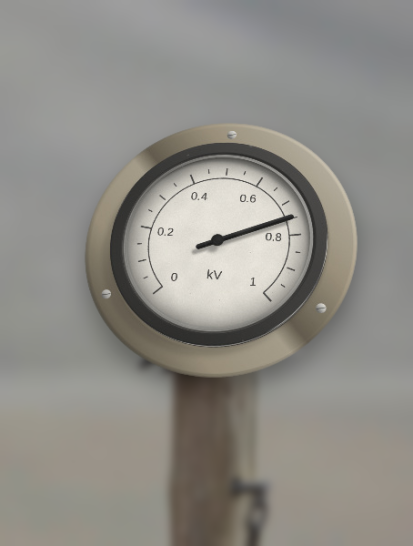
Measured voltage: kV 0.75
